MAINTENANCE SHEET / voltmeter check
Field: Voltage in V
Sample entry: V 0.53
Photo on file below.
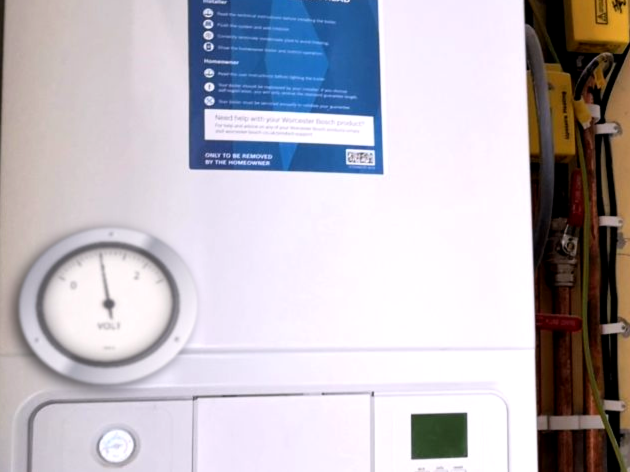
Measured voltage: V 1
